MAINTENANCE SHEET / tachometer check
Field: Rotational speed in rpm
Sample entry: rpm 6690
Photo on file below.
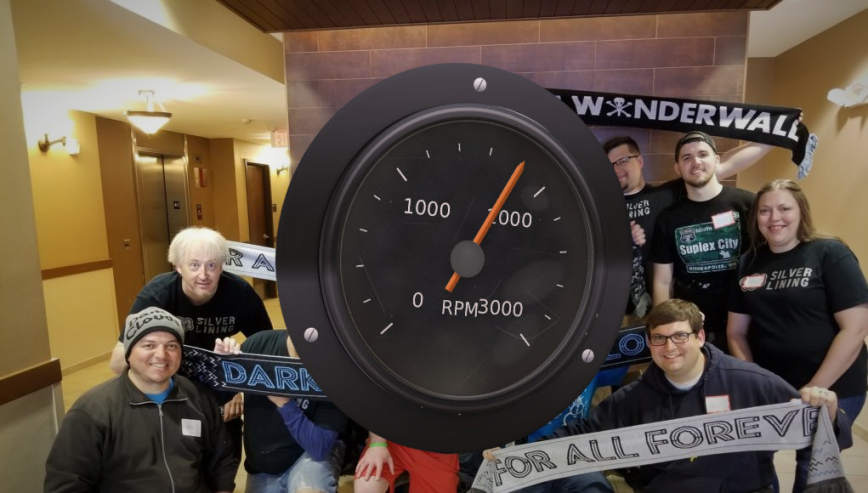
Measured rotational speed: rpm 1800
